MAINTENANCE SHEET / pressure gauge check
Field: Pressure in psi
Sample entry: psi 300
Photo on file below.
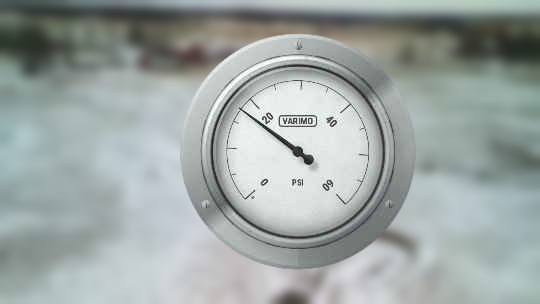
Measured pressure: psi 17.5
